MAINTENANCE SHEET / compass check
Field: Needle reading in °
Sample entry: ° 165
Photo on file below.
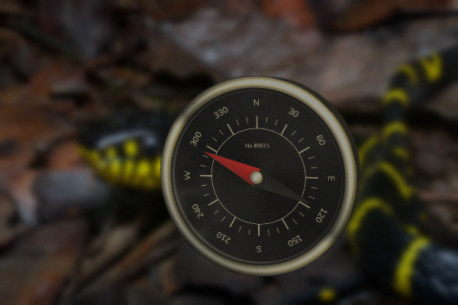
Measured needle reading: ° 295
